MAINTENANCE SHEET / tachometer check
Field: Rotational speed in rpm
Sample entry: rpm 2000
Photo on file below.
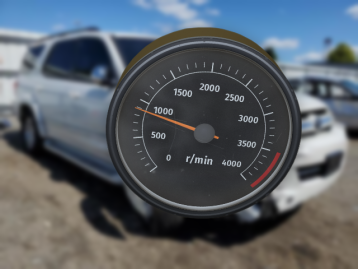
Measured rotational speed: rpm 900
